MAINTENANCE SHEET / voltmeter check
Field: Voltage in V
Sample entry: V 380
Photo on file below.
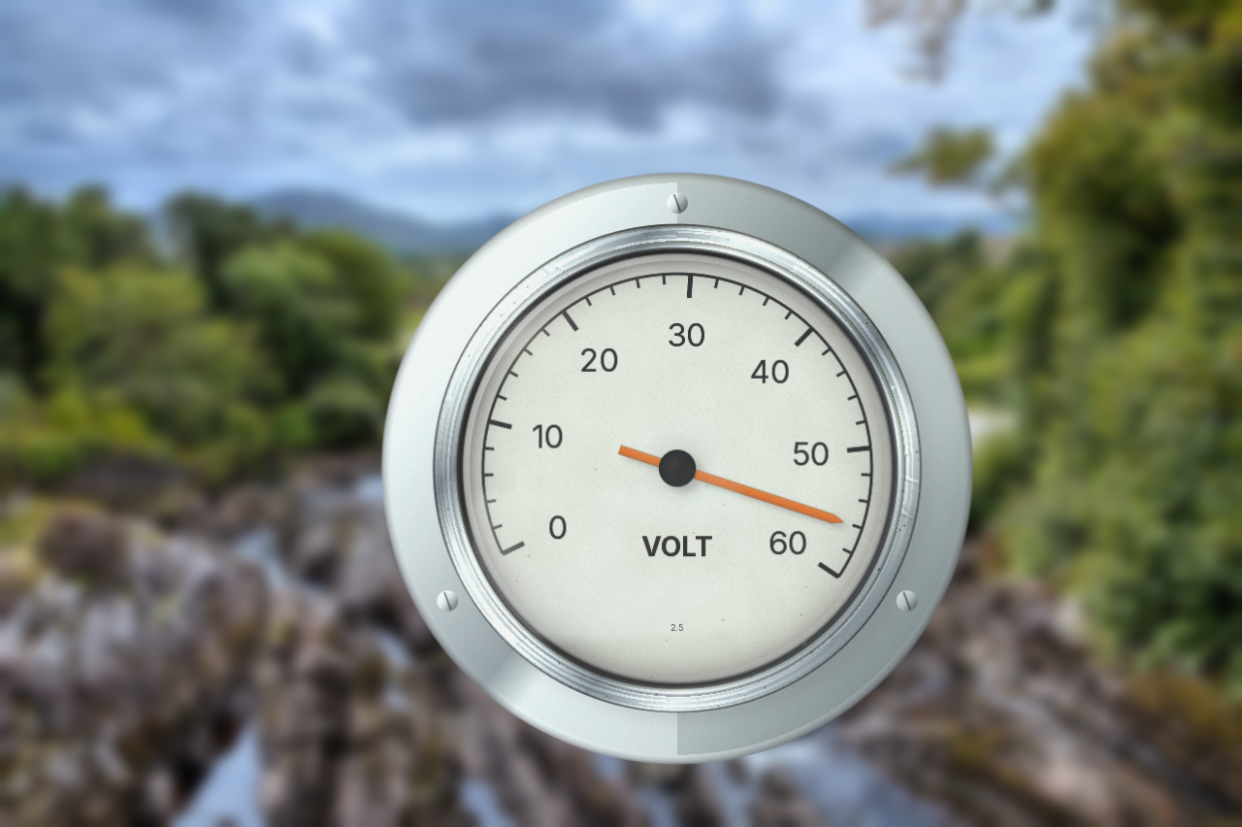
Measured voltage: V 56
